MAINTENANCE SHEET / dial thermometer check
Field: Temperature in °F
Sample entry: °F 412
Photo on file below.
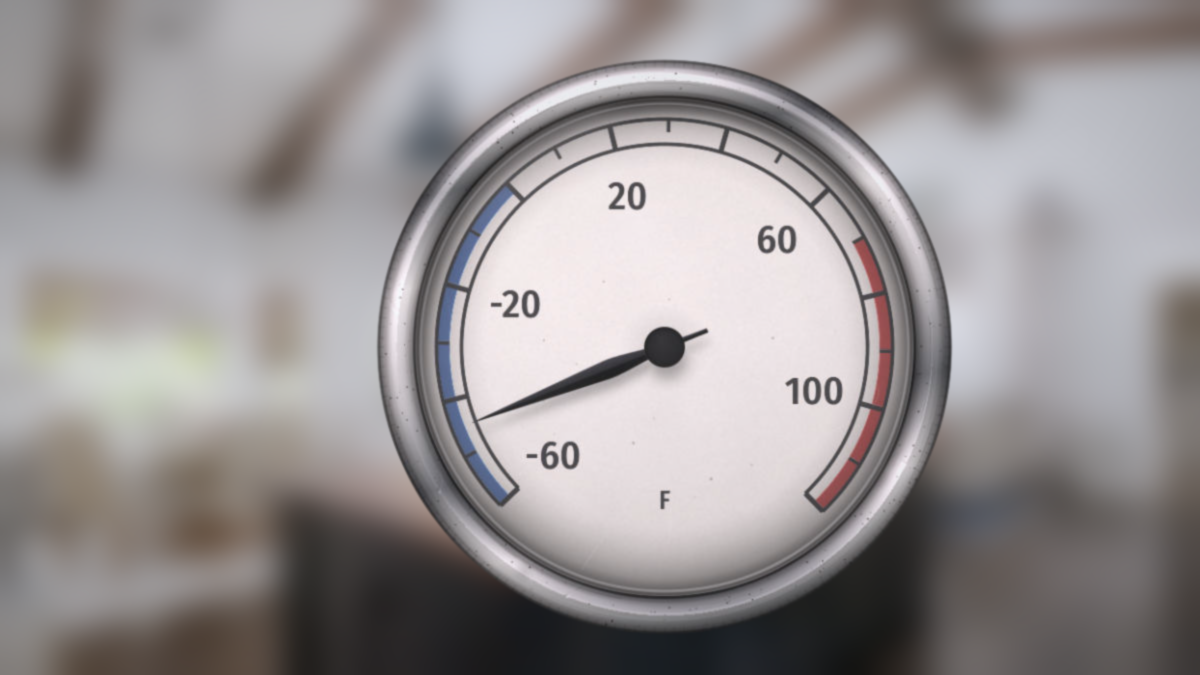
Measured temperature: °F -45
